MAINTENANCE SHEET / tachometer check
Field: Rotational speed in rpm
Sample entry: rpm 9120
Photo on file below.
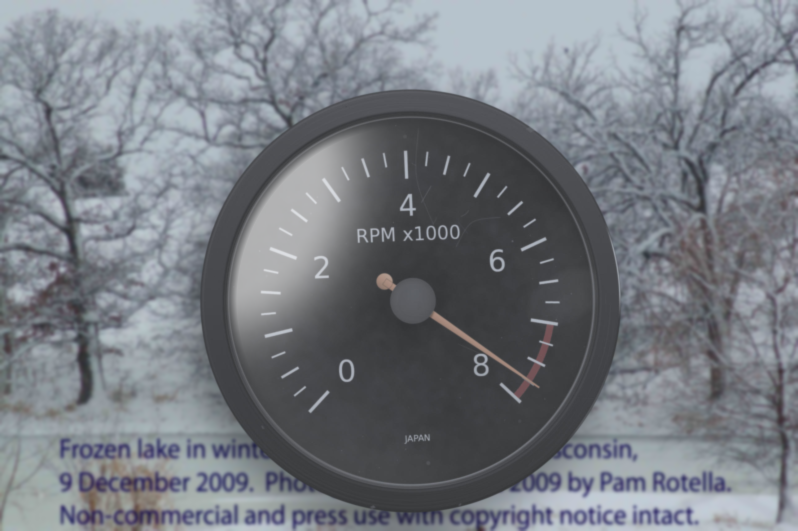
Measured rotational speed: rpm 7750
